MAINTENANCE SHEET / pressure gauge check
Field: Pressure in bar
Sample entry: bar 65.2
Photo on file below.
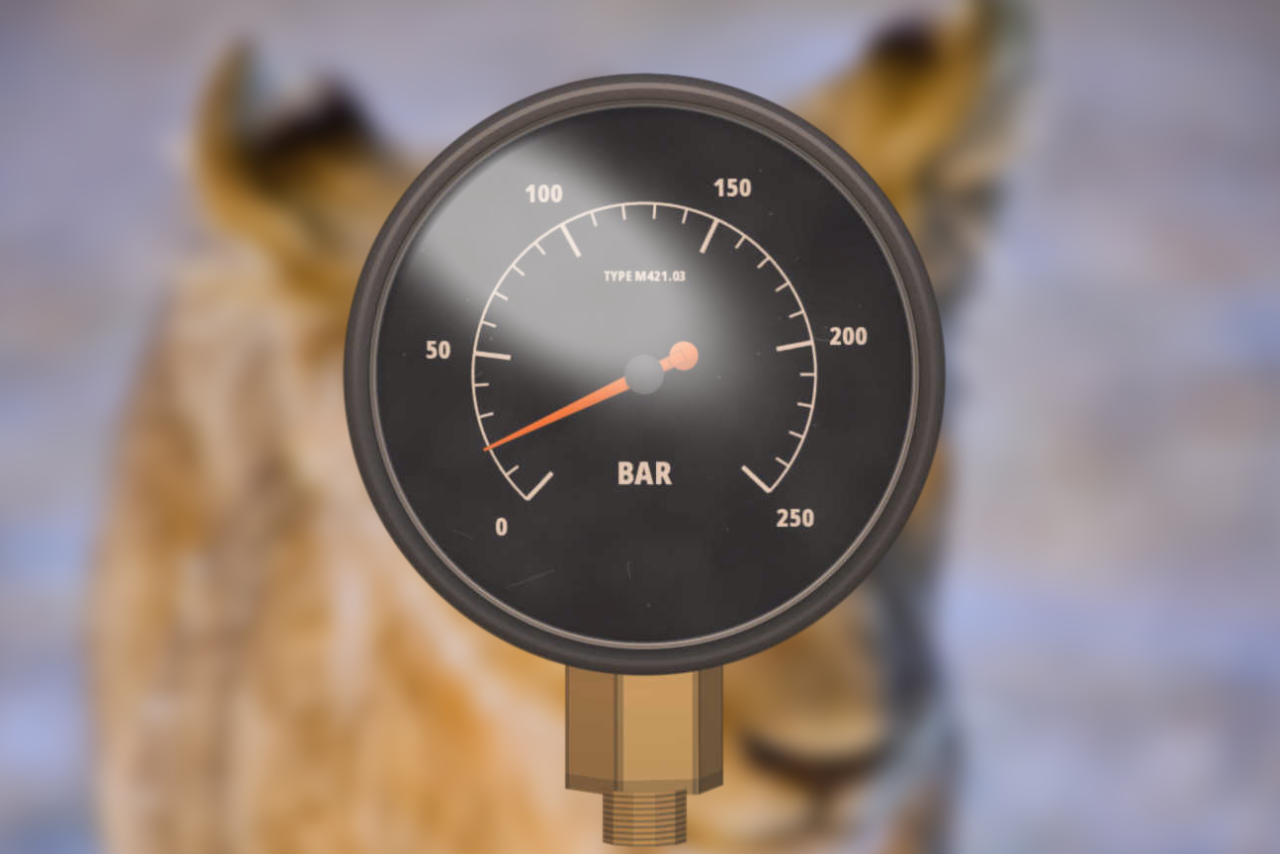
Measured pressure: bar 20
